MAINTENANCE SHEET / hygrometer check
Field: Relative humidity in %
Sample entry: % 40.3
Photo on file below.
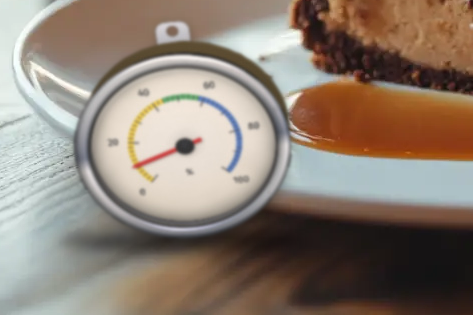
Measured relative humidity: % 10
